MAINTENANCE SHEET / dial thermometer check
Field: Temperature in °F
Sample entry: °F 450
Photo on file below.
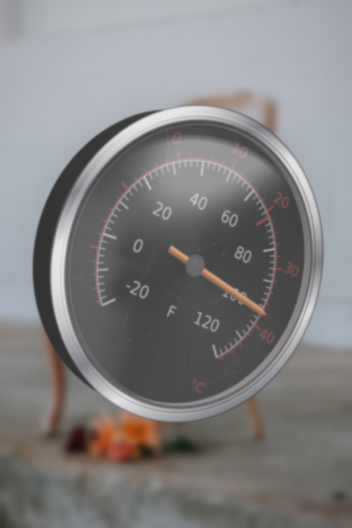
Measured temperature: °F 100
